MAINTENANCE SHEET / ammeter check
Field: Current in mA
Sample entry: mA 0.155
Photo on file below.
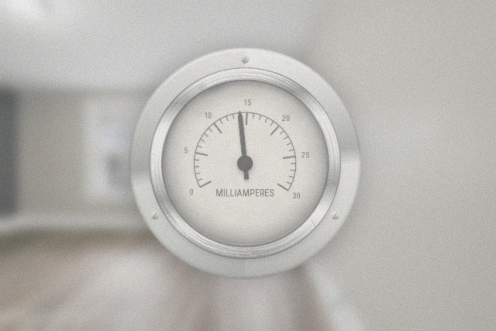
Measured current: mA 14
